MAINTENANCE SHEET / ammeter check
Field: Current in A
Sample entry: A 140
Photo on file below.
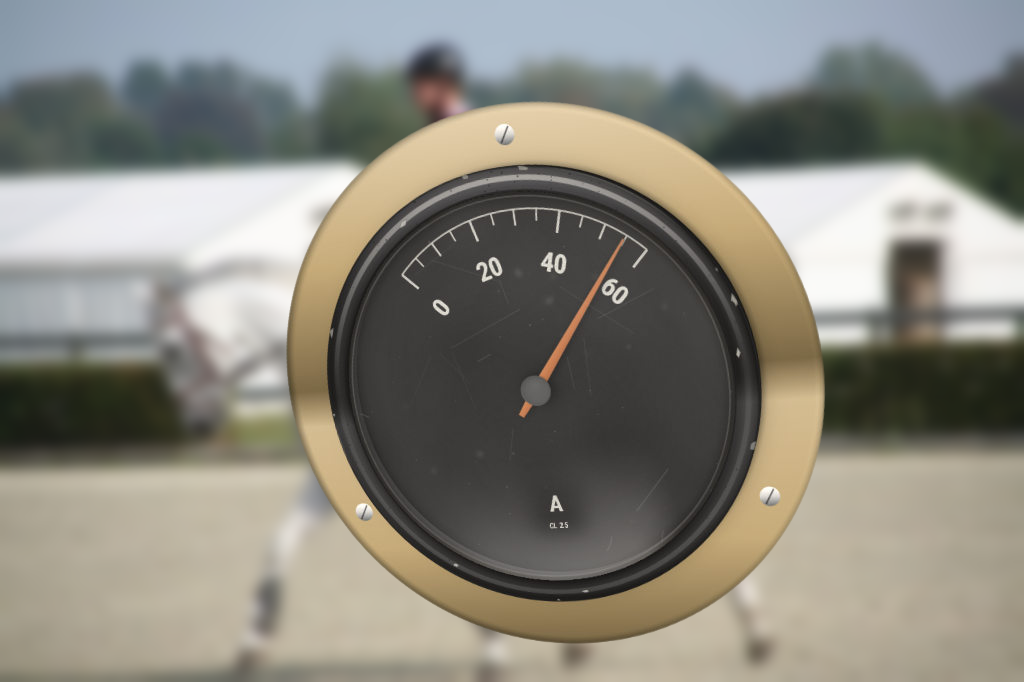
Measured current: A 55
